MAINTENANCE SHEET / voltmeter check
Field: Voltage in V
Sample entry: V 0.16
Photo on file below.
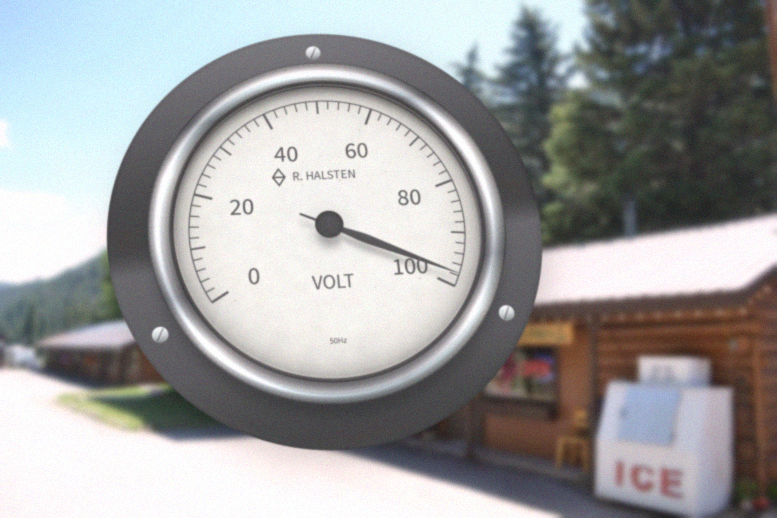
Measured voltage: V 98
